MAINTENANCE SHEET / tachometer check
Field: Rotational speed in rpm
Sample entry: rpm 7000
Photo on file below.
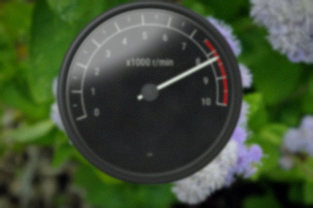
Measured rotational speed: rpm 8250
